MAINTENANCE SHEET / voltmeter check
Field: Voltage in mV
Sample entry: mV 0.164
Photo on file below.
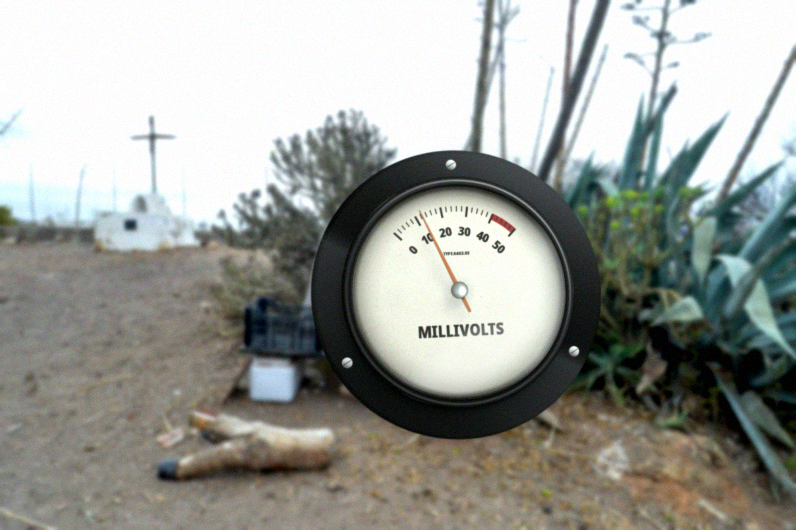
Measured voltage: mV 12
